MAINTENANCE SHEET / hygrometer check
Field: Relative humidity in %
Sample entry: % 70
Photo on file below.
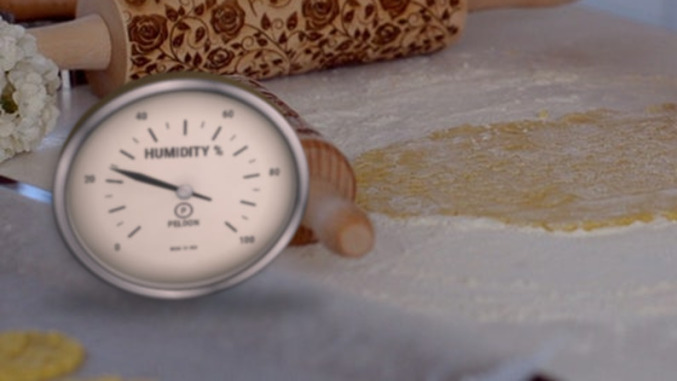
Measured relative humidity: % 25
